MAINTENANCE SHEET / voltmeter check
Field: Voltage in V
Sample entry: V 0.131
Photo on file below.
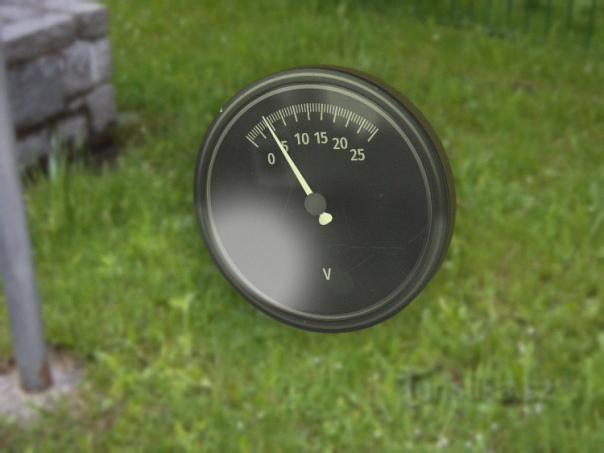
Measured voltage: V 5
